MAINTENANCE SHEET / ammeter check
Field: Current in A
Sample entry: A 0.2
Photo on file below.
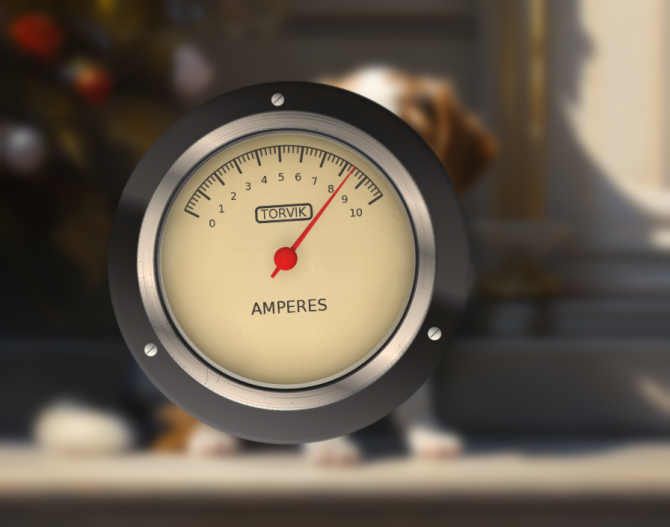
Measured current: A 8.4
